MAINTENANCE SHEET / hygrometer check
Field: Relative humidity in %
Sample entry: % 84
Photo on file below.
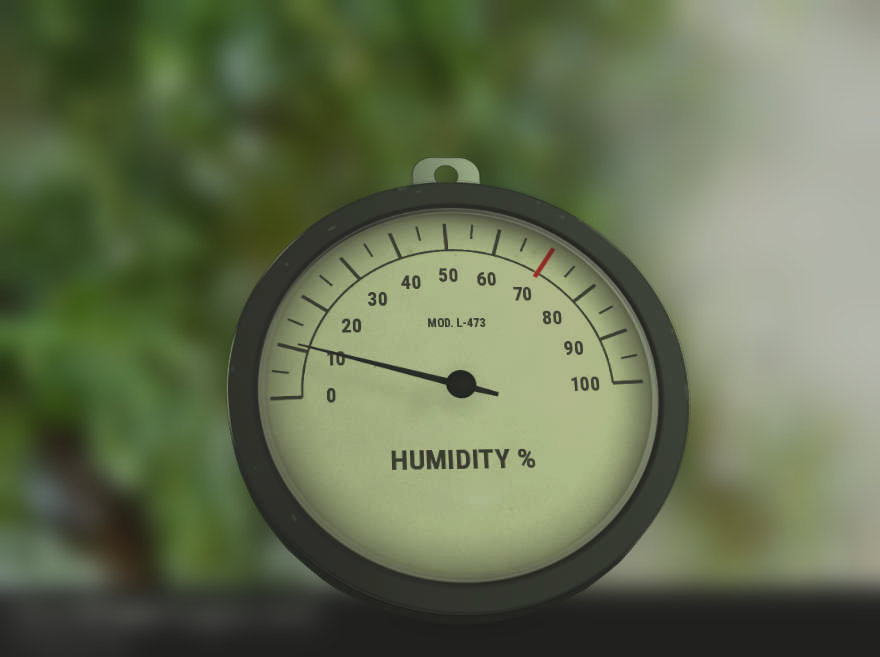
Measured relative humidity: % 10
